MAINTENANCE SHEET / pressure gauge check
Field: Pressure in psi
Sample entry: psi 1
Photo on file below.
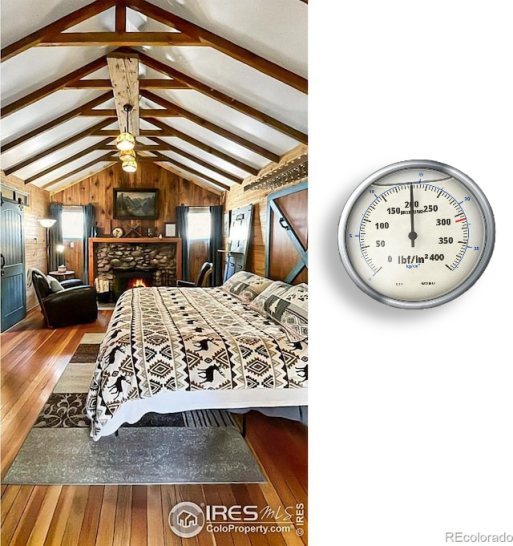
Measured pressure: psi 200
